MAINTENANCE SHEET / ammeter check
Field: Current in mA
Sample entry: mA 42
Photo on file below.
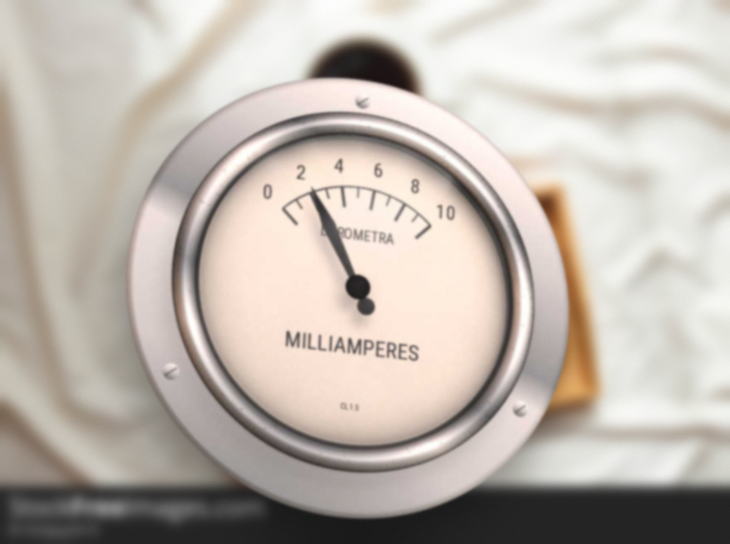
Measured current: mA 2
